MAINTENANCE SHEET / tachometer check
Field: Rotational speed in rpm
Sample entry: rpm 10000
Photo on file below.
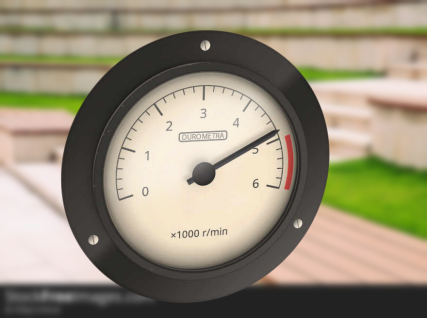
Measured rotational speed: rpm 4800
